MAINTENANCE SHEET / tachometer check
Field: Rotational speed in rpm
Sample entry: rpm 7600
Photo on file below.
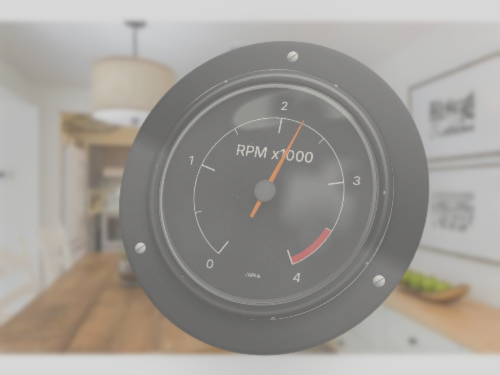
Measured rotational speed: rpm 2250
